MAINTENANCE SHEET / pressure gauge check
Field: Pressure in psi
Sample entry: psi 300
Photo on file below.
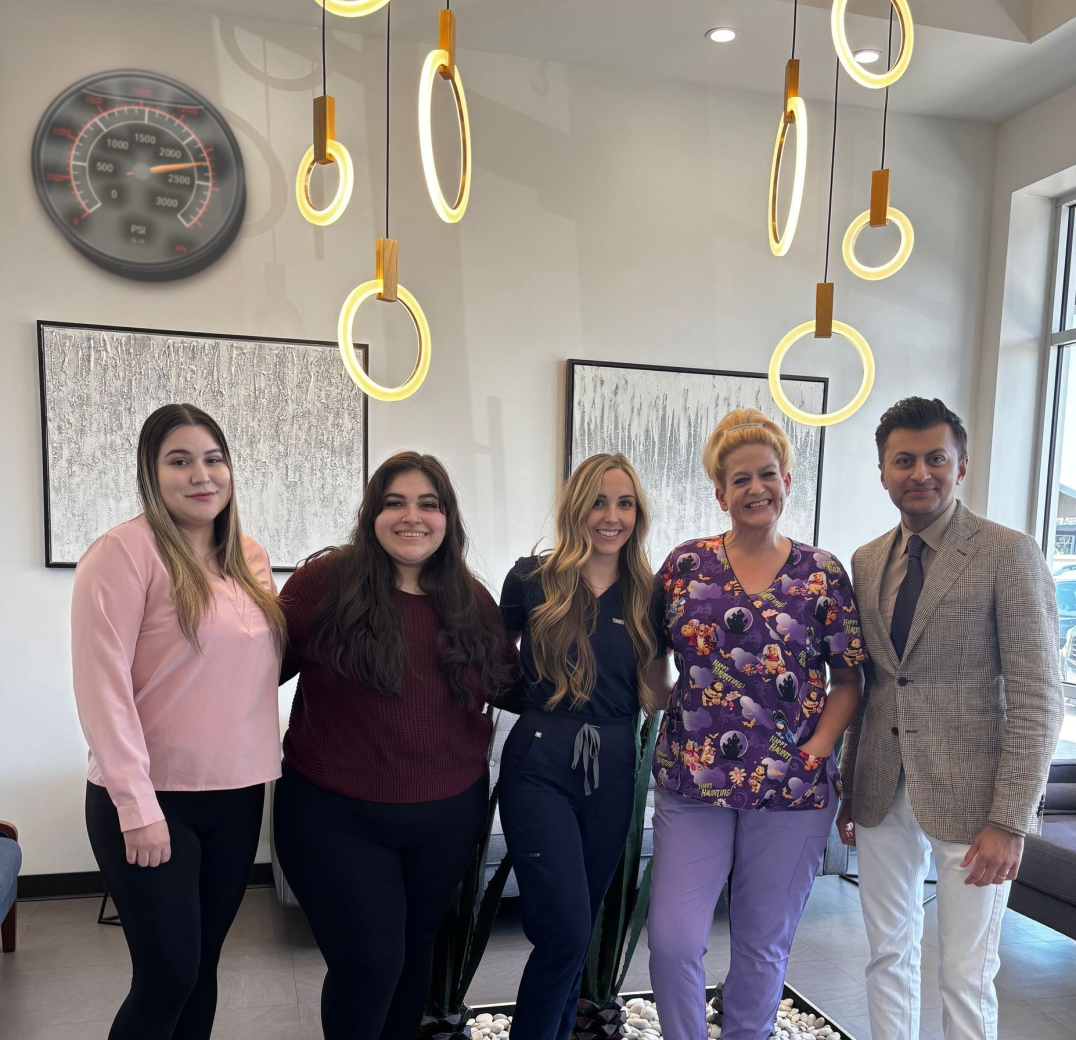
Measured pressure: psi 2300
